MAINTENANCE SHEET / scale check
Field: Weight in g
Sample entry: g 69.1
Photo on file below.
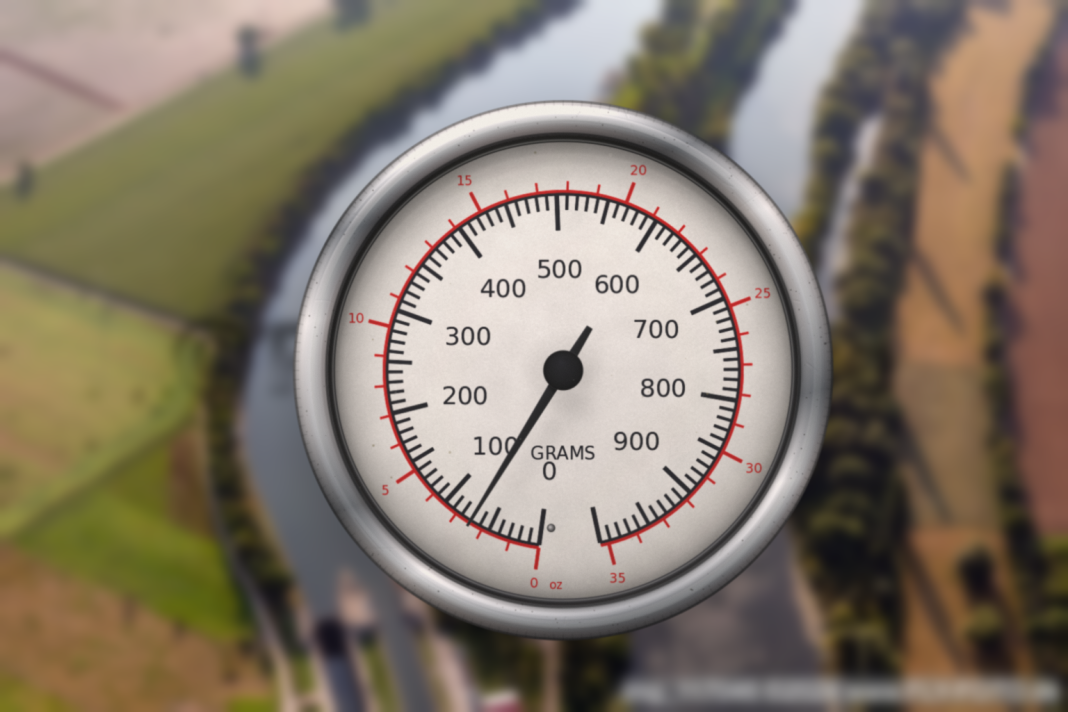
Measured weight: g 70
